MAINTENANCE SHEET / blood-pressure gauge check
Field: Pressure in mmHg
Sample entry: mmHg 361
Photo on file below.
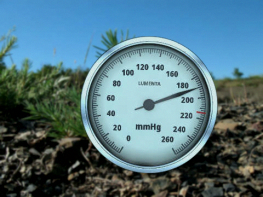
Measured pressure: mmHg 190
